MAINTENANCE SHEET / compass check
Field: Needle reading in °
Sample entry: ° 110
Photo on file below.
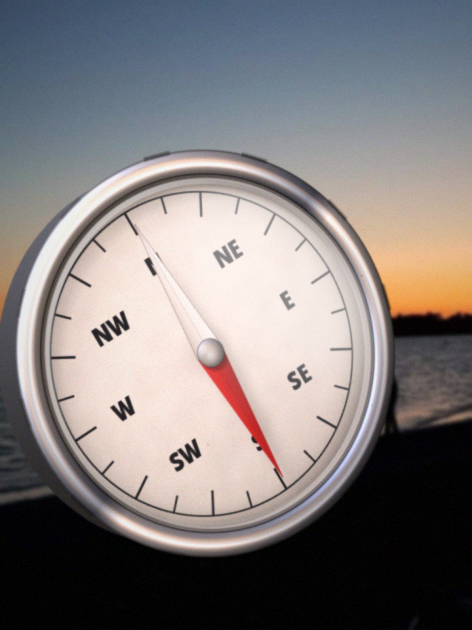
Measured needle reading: ° 180
